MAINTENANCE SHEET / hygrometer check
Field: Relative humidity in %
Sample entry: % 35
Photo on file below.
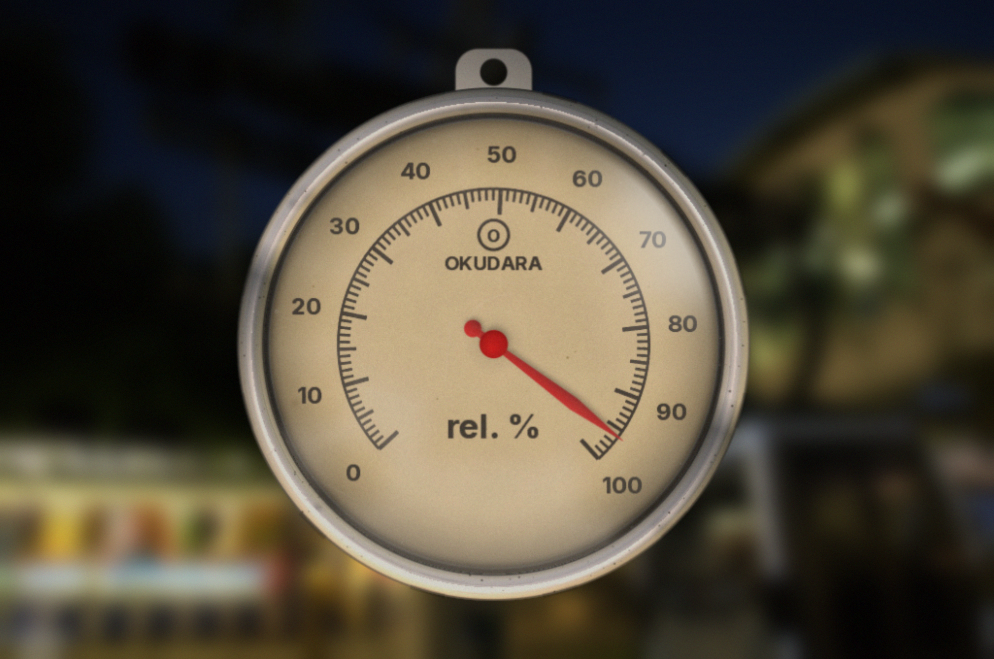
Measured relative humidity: % 96
